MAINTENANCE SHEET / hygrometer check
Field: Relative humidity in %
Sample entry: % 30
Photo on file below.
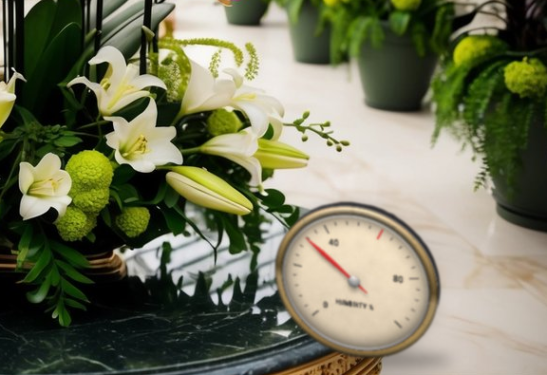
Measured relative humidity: % 32
